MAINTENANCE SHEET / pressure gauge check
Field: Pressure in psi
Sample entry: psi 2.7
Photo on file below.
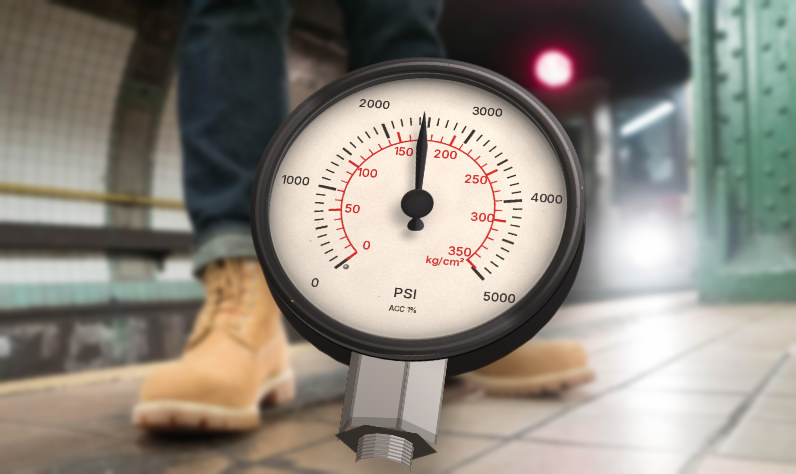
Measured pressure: psi 2450
